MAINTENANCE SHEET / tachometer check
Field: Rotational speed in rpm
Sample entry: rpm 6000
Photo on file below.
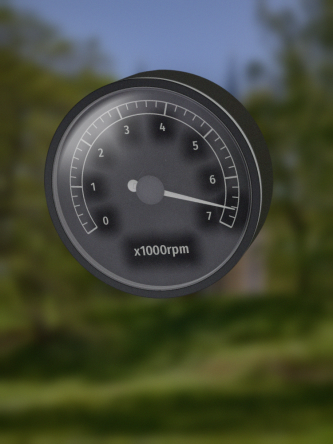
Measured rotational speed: rpm 6600
